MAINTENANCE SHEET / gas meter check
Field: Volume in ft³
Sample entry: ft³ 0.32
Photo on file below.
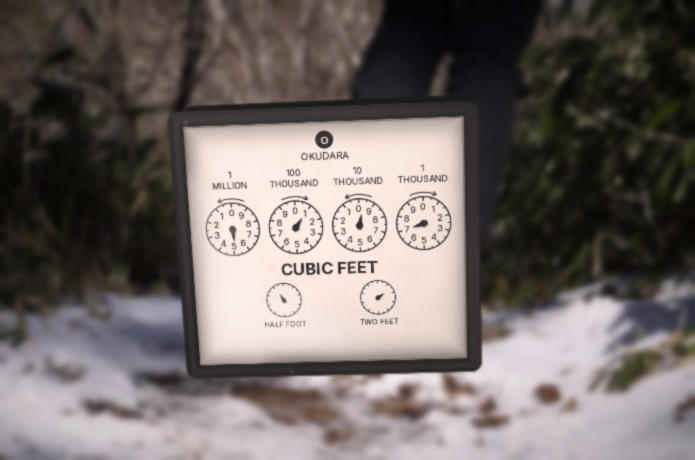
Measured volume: ft³ 509700
